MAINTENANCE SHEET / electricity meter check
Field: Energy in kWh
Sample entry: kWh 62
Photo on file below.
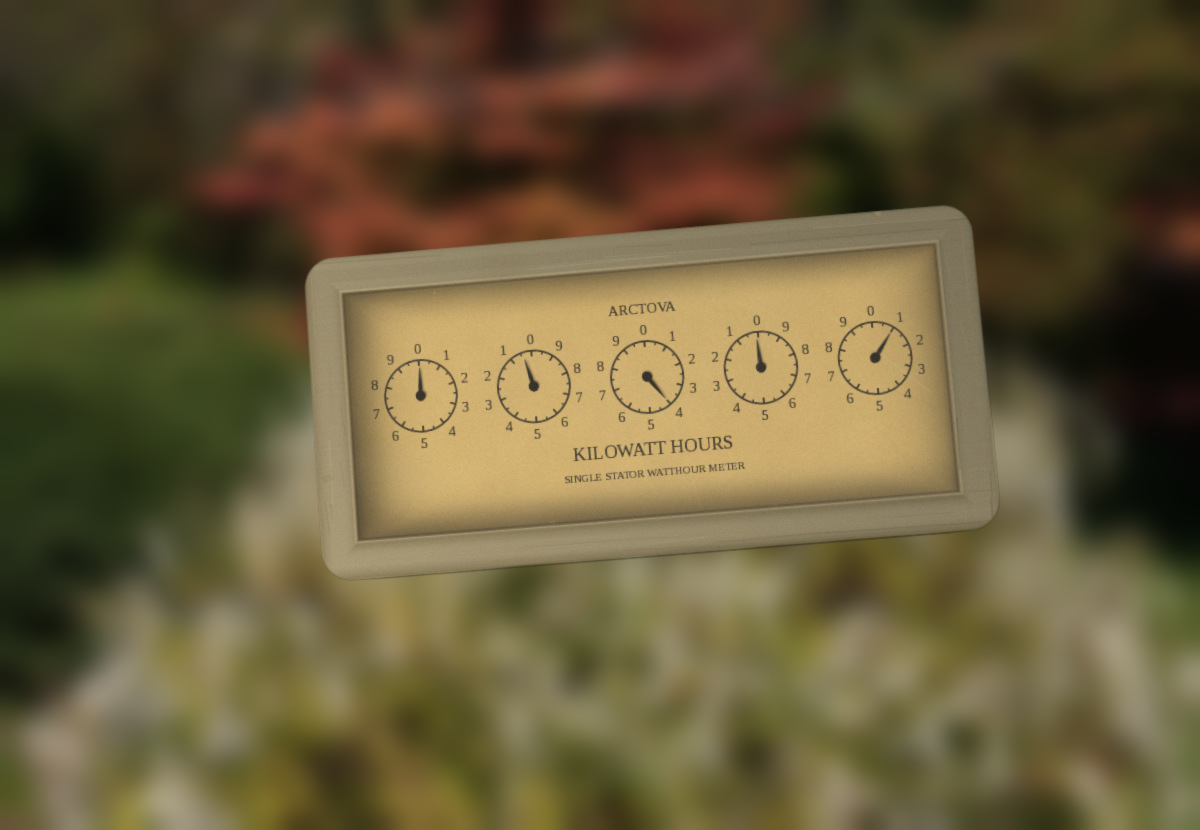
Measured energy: kWh 401
